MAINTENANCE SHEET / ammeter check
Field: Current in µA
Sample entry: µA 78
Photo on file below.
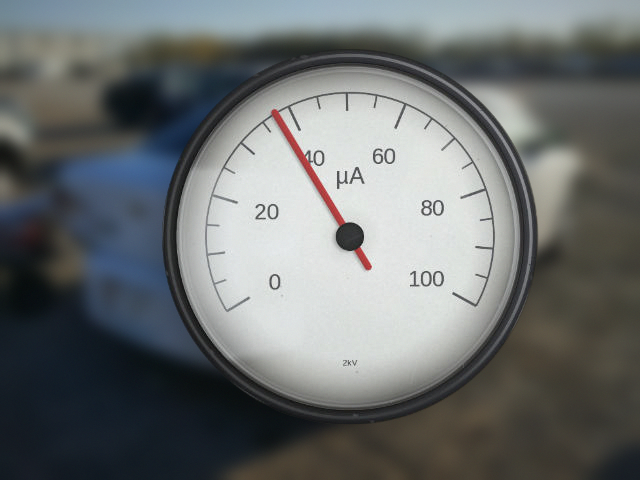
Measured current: µA 37.5
